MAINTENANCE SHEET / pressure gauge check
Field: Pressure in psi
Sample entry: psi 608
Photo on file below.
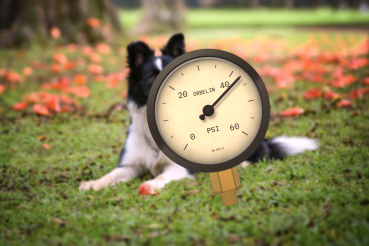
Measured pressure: psi 42.5
